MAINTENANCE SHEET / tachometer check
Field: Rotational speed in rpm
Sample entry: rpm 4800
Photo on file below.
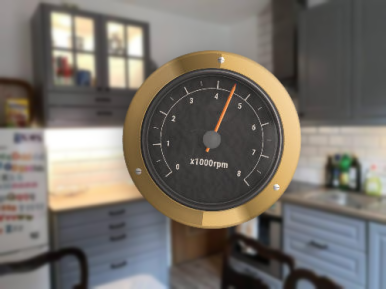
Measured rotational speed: rpm 4500
